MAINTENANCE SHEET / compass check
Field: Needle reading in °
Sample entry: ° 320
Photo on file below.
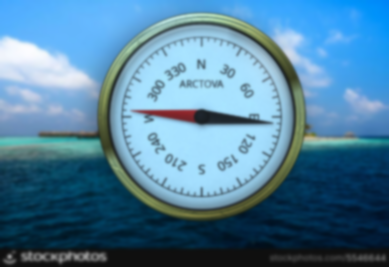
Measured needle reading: ° 275
